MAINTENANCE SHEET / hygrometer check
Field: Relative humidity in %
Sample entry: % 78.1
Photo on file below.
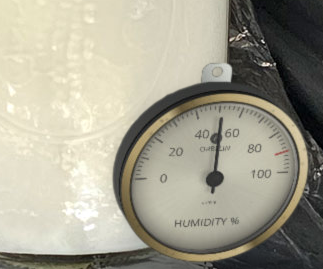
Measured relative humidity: % 50
